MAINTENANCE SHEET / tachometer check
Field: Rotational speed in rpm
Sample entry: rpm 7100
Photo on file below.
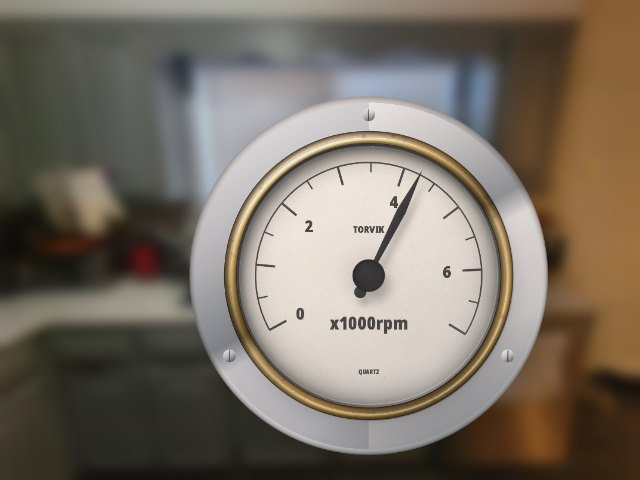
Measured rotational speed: rpm 4250
